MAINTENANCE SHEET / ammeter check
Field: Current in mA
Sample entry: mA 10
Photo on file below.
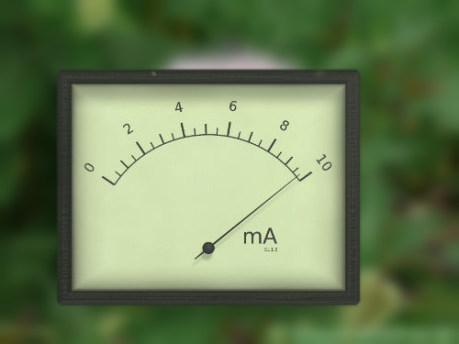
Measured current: mA 9.75
